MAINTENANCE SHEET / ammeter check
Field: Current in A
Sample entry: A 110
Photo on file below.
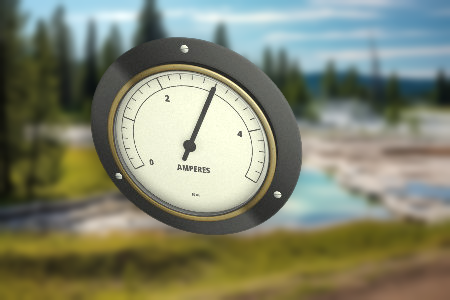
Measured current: A 3
